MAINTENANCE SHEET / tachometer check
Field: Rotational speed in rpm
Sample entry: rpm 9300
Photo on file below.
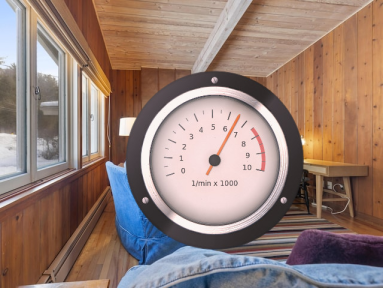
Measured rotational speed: rpm 6500
